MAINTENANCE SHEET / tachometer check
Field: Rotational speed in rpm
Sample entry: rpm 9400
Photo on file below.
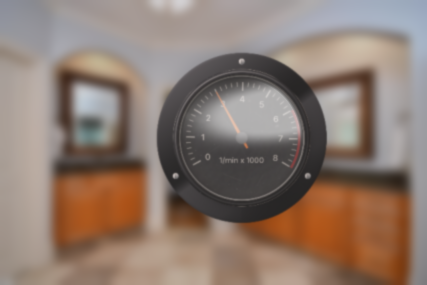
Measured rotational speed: rpm 3000
